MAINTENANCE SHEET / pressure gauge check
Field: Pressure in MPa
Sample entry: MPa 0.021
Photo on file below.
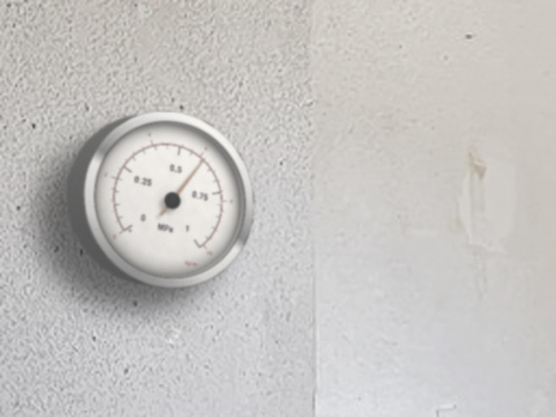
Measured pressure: MPa 0.6
